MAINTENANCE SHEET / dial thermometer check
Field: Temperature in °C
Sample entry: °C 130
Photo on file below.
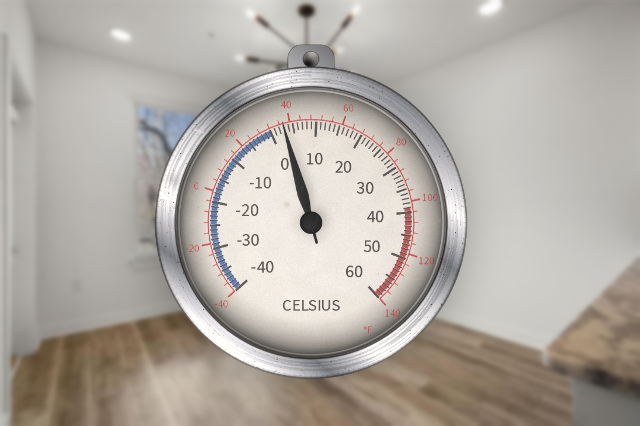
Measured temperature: °C 3
